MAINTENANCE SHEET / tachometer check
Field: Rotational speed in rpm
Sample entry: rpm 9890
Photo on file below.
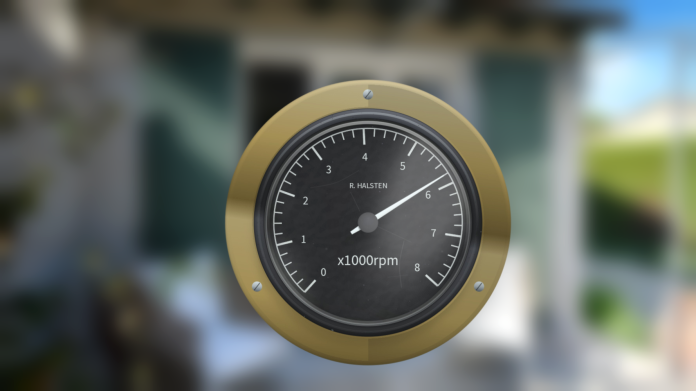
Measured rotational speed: rpm 5800
